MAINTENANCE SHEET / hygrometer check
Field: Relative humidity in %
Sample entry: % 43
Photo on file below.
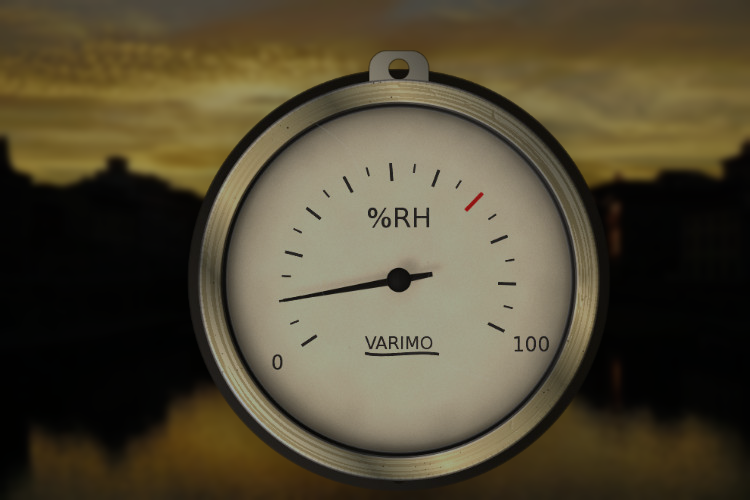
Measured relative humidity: % 10
